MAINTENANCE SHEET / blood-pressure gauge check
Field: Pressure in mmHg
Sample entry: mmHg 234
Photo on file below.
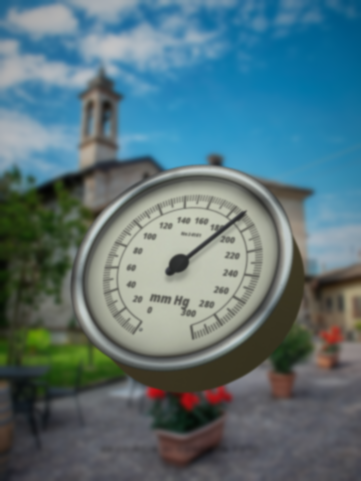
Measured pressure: mmHg 190
